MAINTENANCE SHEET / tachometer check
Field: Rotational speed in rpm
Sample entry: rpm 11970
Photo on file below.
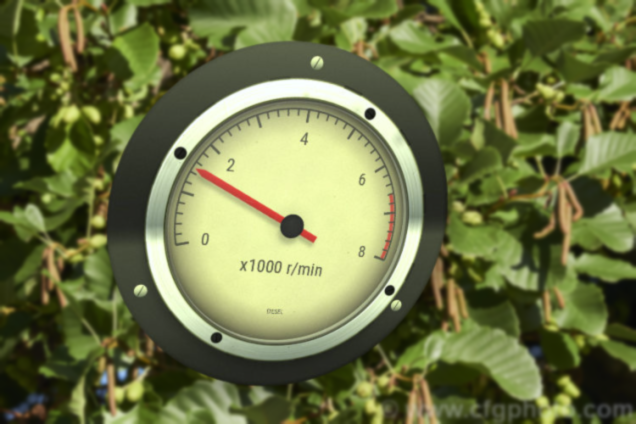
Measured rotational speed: rpm 1500
